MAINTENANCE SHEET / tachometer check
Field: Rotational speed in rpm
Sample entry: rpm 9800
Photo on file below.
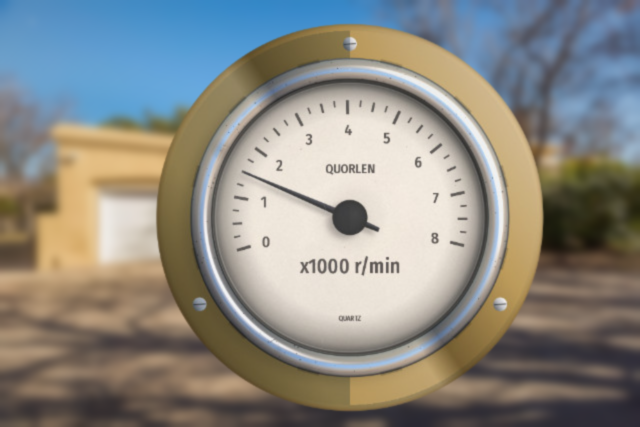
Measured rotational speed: rpm 1500
